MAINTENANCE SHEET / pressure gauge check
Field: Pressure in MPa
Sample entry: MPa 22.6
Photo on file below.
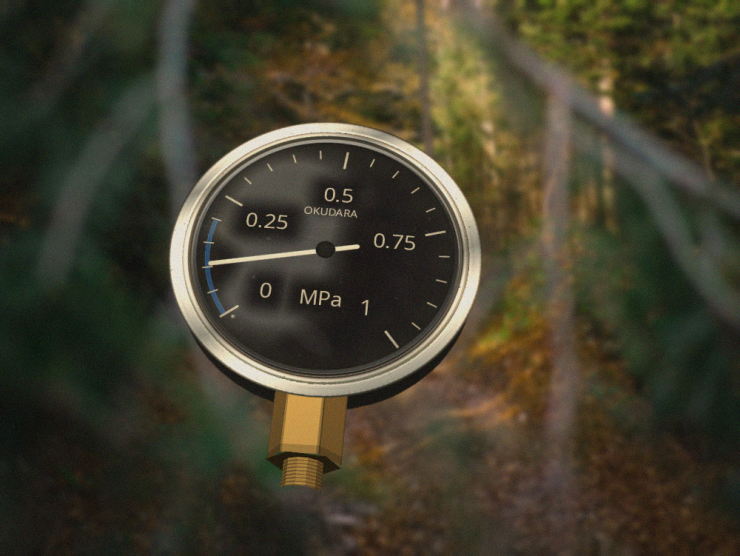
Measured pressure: MPa 0.1
